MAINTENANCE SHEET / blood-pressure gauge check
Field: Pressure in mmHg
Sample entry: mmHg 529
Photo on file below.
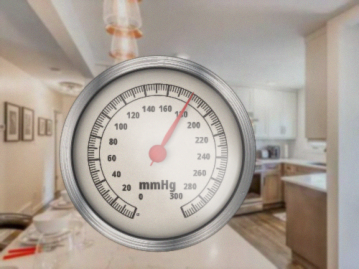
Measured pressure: mmHg 180
